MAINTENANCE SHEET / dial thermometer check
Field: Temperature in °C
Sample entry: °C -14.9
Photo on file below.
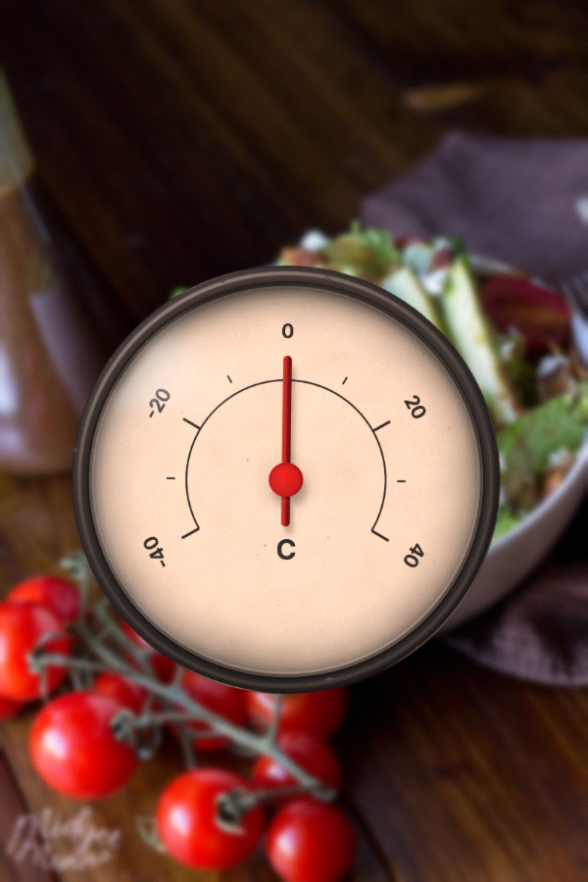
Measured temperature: °C 0
